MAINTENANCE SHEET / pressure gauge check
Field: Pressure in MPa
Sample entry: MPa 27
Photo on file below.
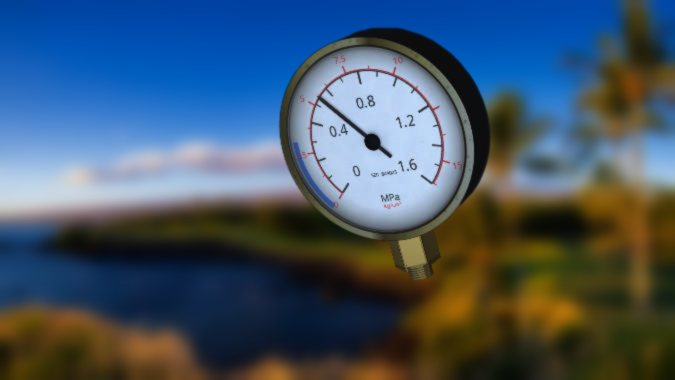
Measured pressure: MPa 0.55
